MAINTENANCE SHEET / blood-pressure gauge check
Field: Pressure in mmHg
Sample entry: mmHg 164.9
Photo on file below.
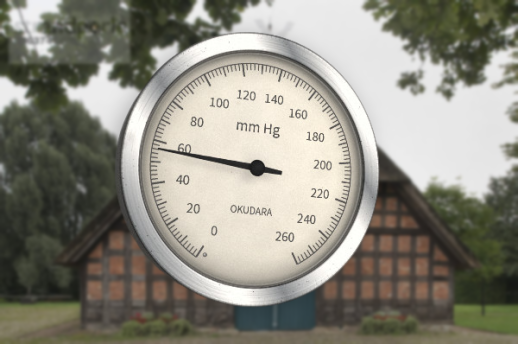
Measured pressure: mmHg 56
